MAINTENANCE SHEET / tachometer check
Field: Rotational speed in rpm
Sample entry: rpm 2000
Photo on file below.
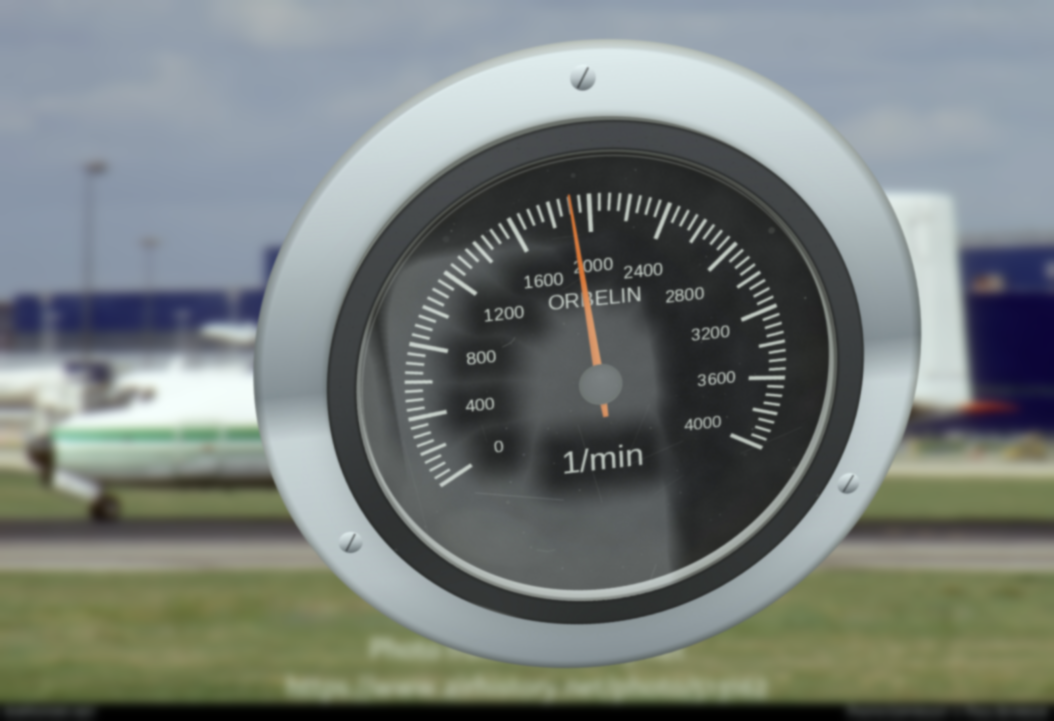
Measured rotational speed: rpm 1900
